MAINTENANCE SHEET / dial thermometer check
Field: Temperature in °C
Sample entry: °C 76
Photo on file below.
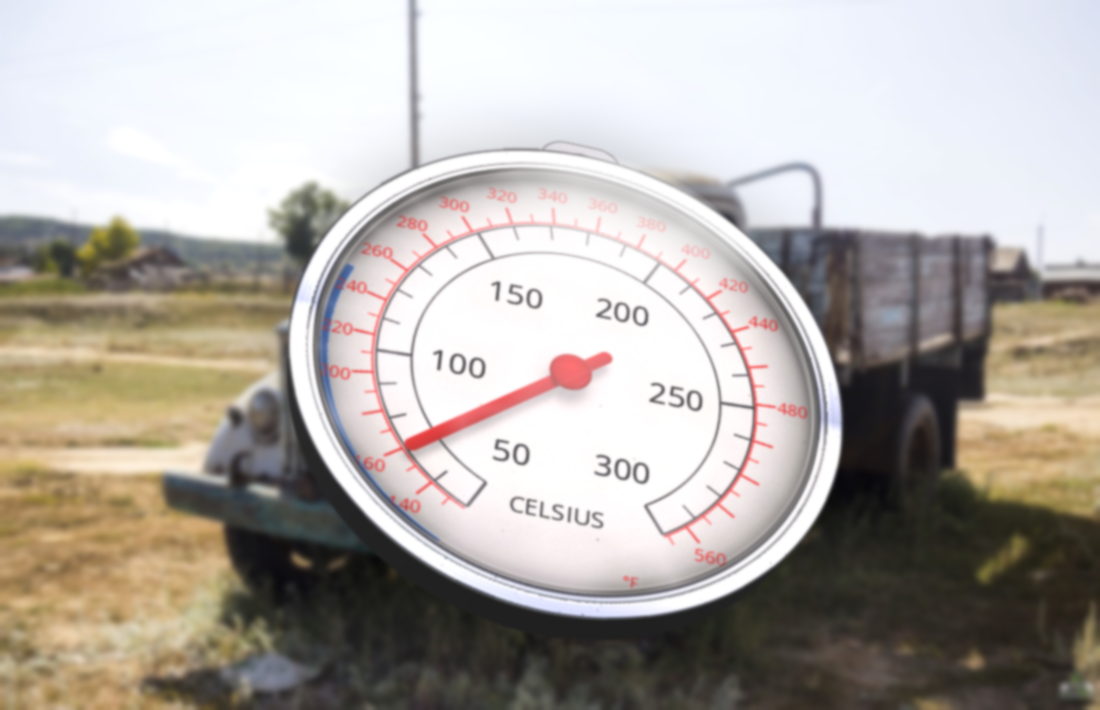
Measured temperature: °C 70
